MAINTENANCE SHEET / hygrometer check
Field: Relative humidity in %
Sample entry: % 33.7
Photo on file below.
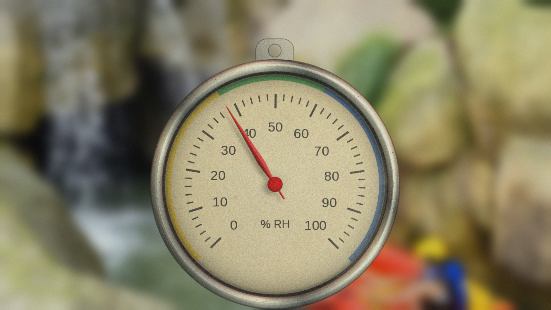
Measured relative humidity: % 38
